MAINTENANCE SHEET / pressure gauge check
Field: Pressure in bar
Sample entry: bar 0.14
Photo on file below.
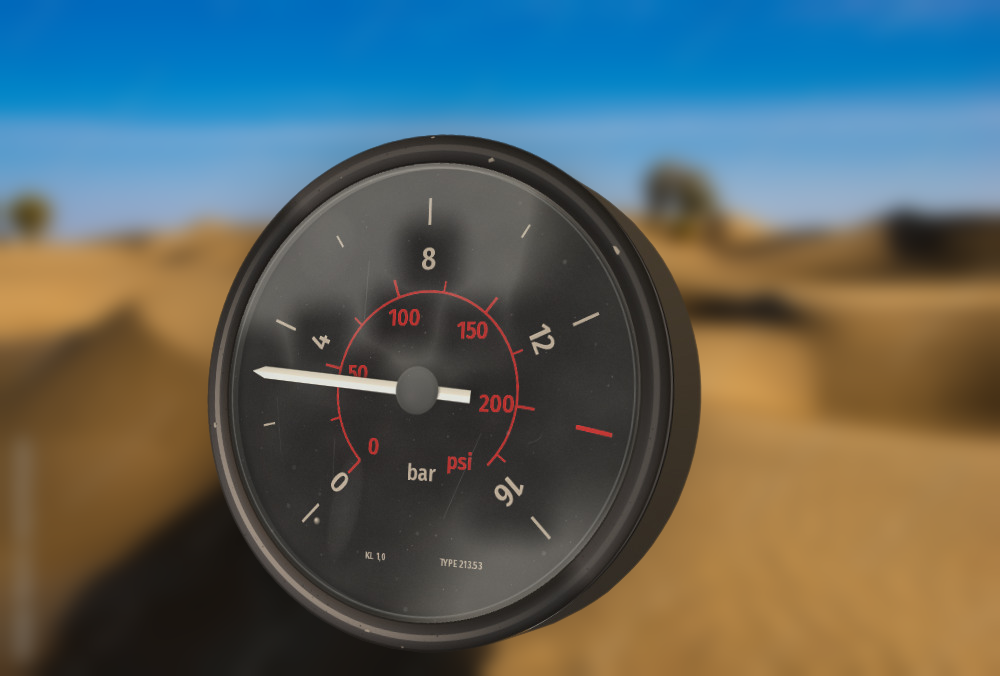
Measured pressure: bar 3
